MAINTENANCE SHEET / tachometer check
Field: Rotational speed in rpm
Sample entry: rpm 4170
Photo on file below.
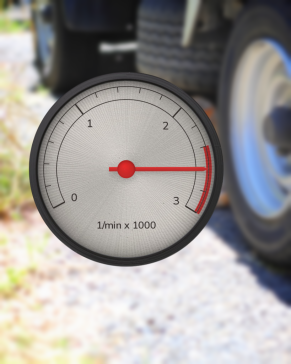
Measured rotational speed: rpm 2600
